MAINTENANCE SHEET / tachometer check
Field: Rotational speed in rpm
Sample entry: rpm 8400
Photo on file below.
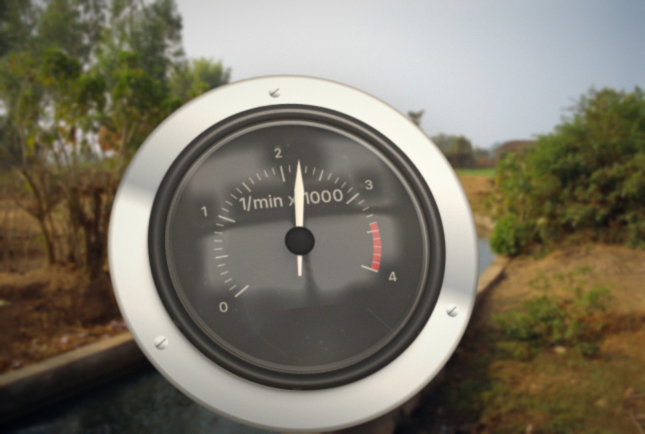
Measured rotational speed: rpm 2200
